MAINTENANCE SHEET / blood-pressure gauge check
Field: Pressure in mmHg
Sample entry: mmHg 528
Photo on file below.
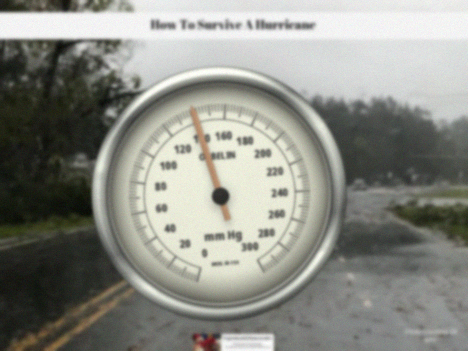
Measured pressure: mmHg 140
